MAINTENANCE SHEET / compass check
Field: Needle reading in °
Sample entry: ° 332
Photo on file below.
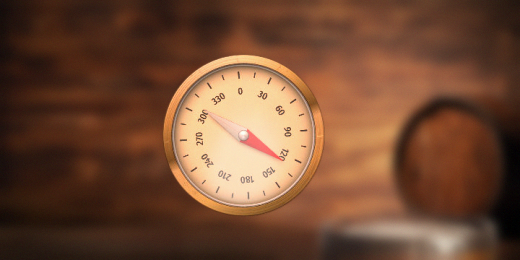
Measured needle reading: ° 127.5
